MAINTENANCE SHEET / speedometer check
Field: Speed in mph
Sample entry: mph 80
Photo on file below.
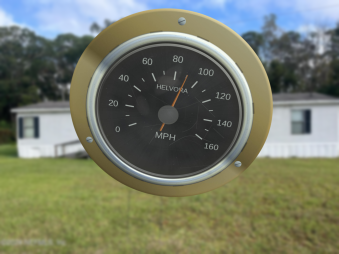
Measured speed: mph 90
